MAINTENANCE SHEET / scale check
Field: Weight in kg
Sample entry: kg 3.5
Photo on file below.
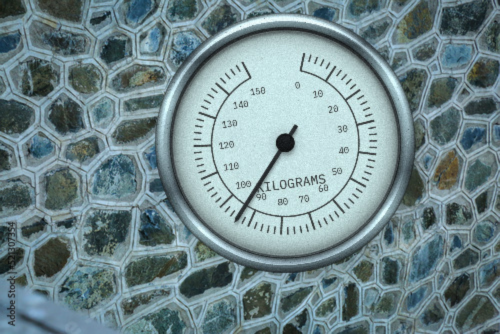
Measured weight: kg 94
